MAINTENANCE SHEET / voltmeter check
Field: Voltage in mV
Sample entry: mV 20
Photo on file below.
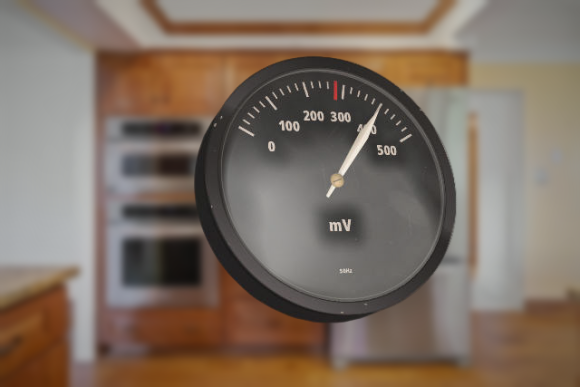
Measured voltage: mV 400
